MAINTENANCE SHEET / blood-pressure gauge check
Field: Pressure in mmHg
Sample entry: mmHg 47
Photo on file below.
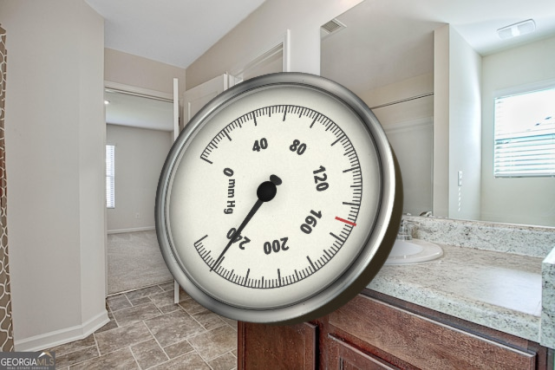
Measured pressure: mmHg 240
